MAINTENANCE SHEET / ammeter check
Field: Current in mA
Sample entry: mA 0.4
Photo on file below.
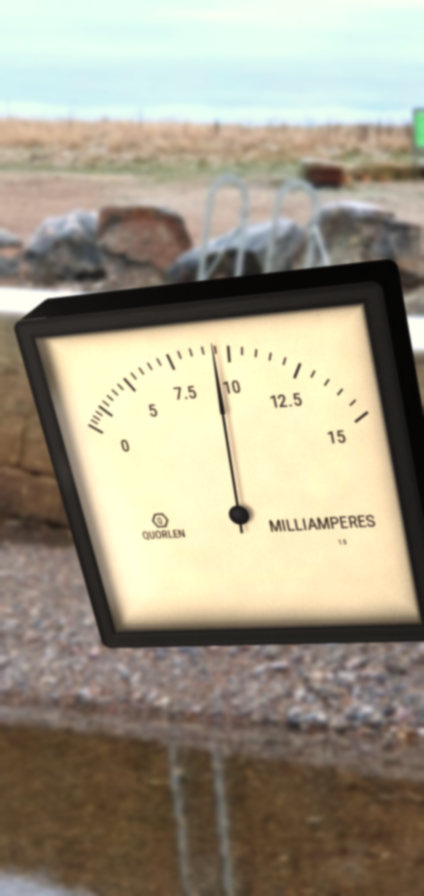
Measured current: mA 9.5
